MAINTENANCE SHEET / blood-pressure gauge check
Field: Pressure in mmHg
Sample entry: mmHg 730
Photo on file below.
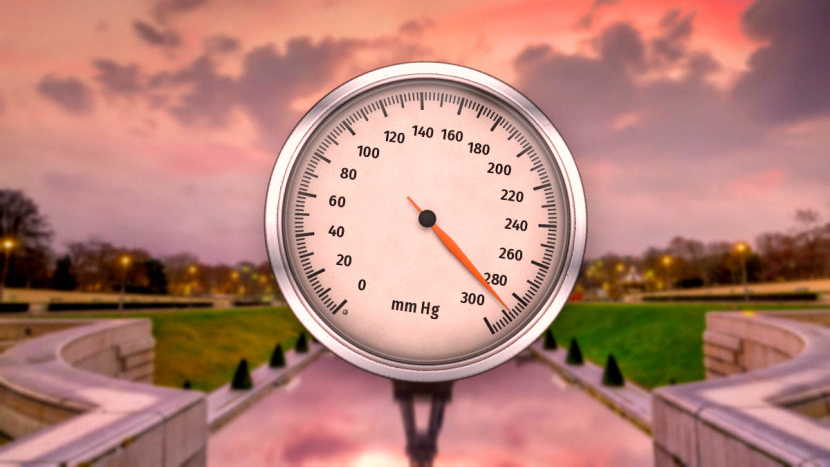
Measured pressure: mmHg 288
